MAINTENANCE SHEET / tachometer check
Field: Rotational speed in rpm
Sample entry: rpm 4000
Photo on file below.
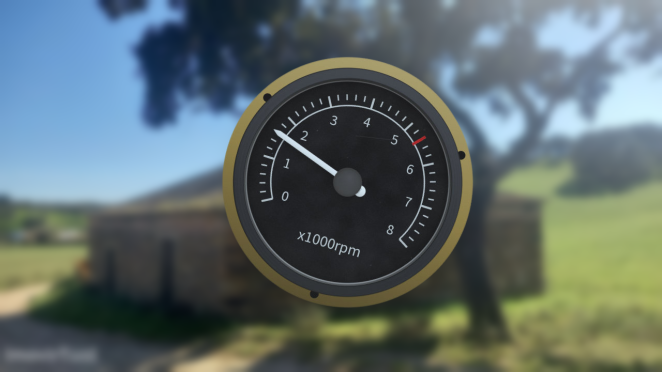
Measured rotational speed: rpm 1600
